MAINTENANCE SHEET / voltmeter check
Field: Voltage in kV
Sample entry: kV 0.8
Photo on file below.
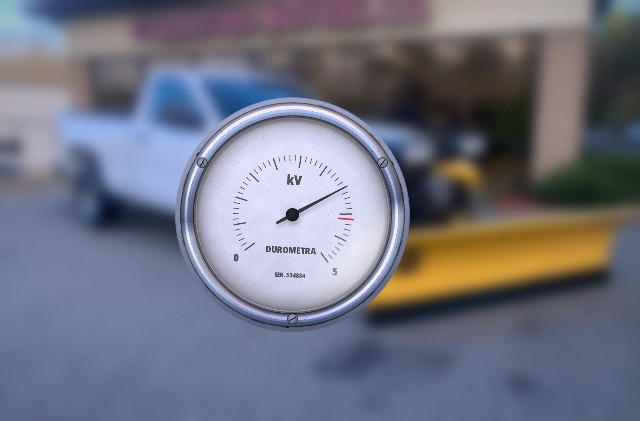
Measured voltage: kV 3.5
